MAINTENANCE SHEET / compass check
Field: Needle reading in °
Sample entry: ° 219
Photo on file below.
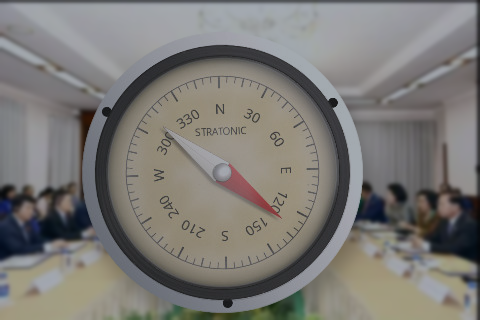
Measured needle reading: ° 130
